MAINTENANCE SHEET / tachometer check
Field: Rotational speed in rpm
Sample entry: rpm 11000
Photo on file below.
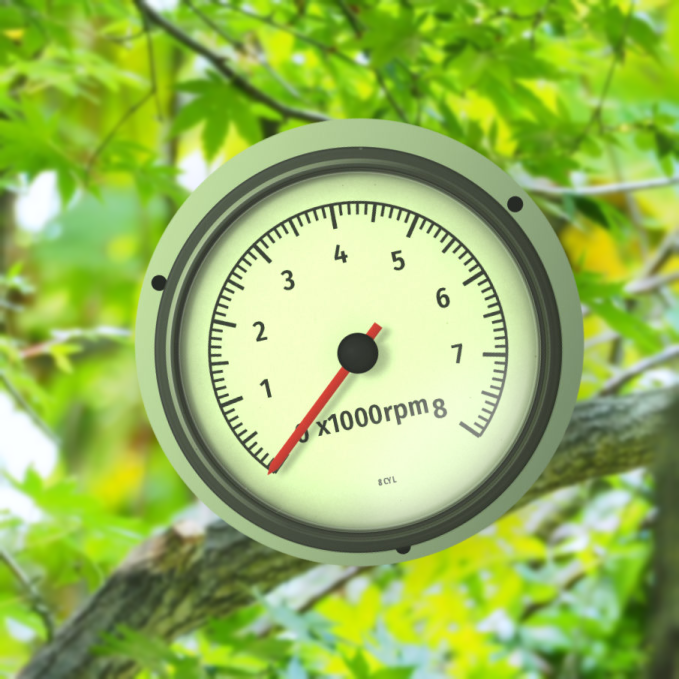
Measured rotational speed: rpm 50
